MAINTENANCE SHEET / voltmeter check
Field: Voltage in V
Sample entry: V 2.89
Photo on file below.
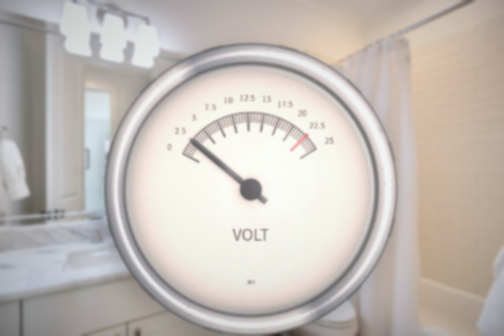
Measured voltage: V 2.5
